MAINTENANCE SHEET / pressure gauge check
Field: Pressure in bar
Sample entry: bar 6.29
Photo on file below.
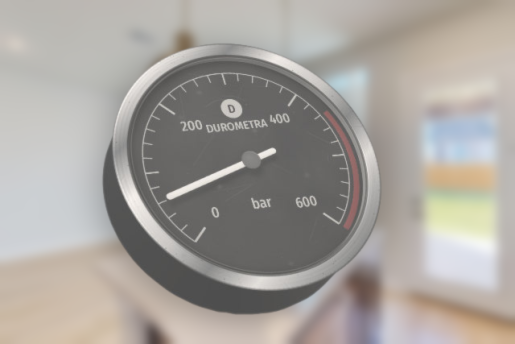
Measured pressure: bar 60
